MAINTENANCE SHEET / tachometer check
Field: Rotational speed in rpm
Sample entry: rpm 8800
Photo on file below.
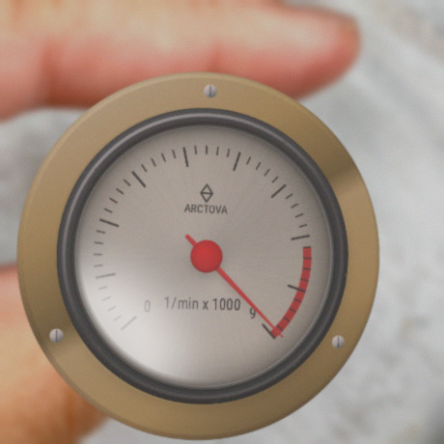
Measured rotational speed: rpm 8900
